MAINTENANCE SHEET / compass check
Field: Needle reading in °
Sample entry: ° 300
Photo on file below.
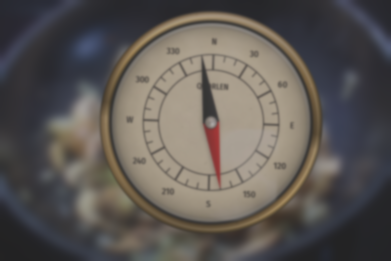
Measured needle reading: ° 170
